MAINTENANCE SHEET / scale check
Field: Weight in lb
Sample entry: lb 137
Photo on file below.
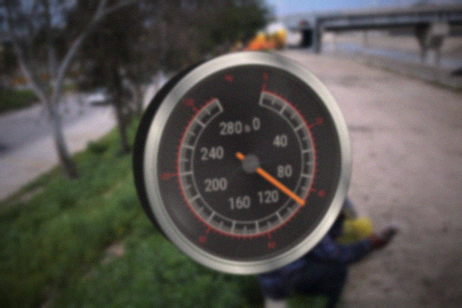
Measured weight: lb 100
